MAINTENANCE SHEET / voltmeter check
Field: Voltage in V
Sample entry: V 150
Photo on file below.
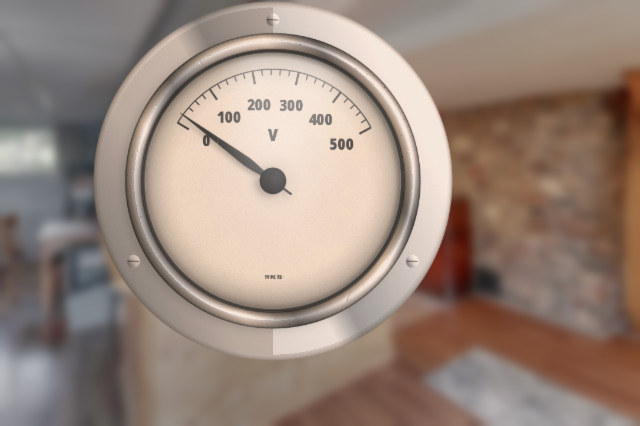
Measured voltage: V 20
